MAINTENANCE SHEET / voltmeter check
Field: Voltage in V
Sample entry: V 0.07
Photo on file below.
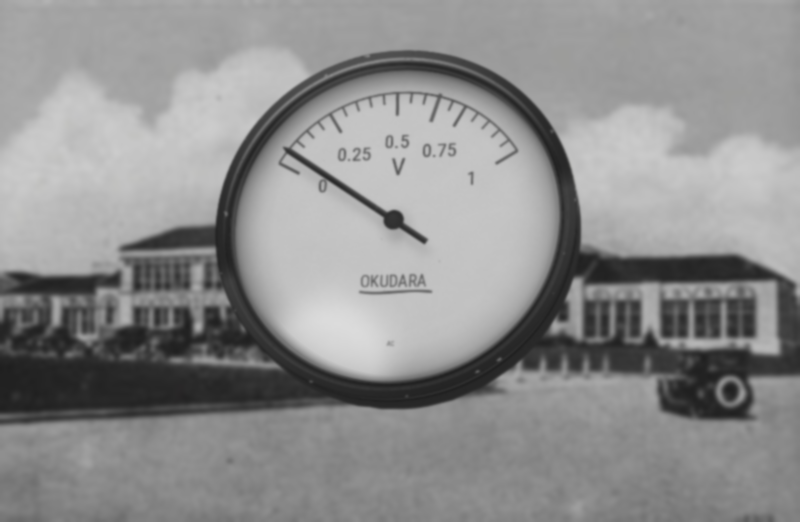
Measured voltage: V 0.05
